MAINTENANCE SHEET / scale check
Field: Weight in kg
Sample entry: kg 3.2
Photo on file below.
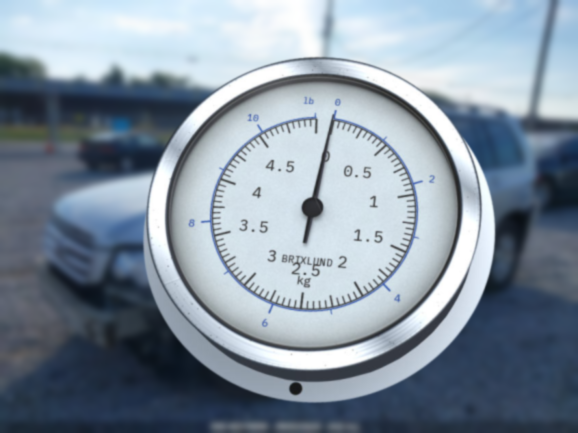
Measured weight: kg 0
